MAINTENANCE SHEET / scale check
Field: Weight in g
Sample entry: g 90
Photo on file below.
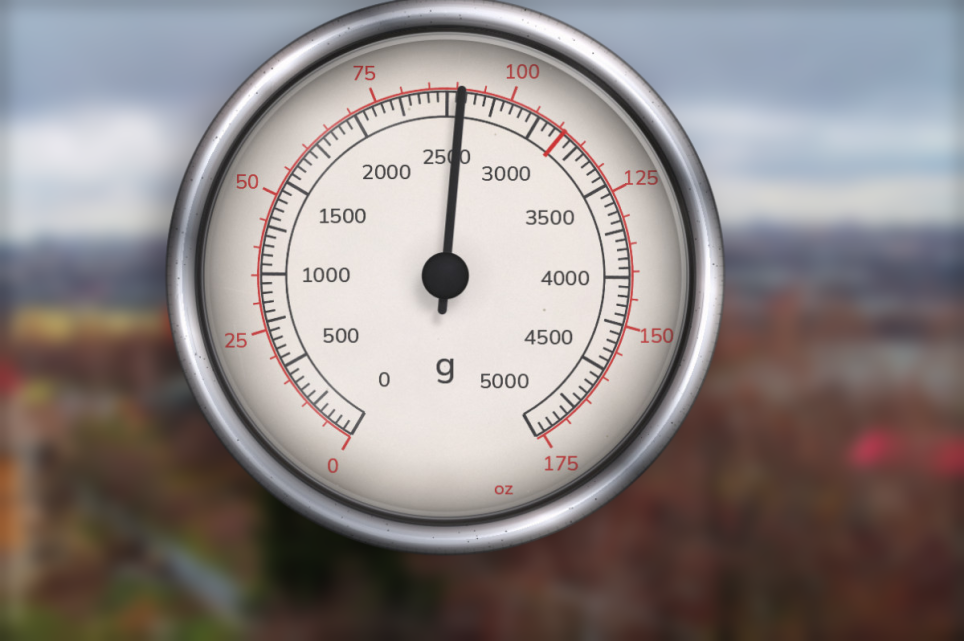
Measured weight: g 2575
